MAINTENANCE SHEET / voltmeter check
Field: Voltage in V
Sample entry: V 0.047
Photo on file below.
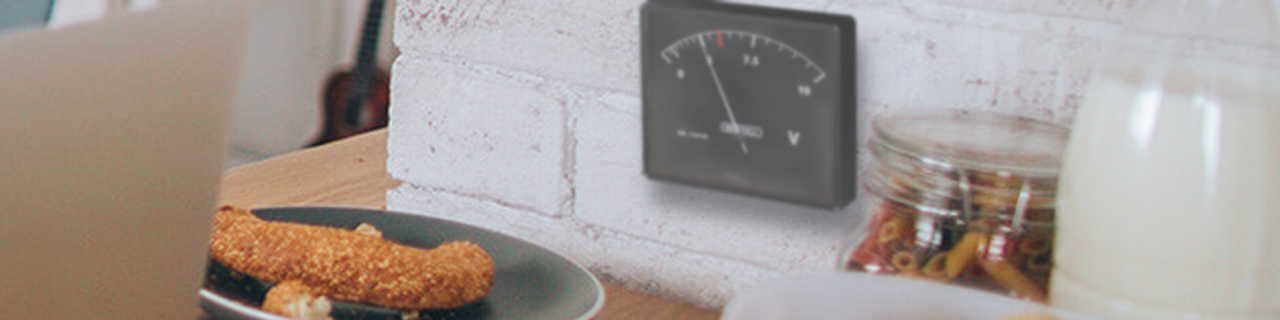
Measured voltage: V 5
